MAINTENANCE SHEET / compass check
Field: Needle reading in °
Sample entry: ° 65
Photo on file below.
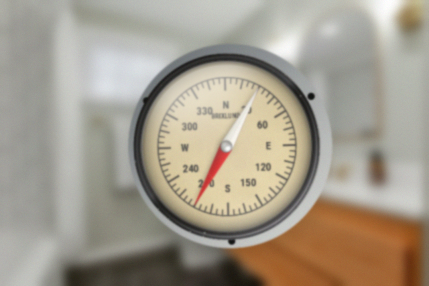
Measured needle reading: ° 210
